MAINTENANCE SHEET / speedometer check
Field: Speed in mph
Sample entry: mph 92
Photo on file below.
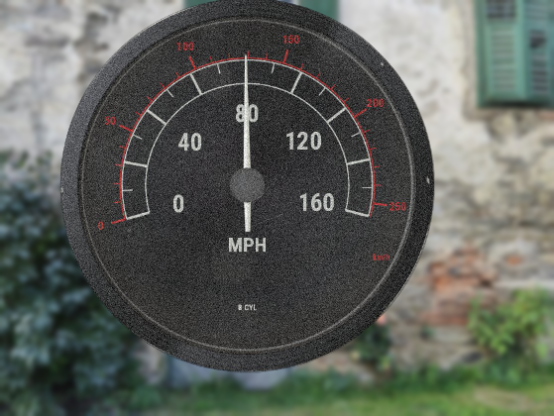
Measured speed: mph 80
